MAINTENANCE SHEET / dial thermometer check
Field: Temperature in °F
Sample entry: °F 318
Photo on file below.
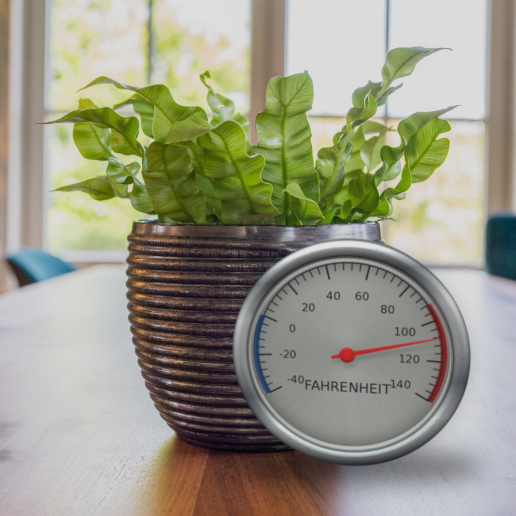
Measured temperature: °F 108
